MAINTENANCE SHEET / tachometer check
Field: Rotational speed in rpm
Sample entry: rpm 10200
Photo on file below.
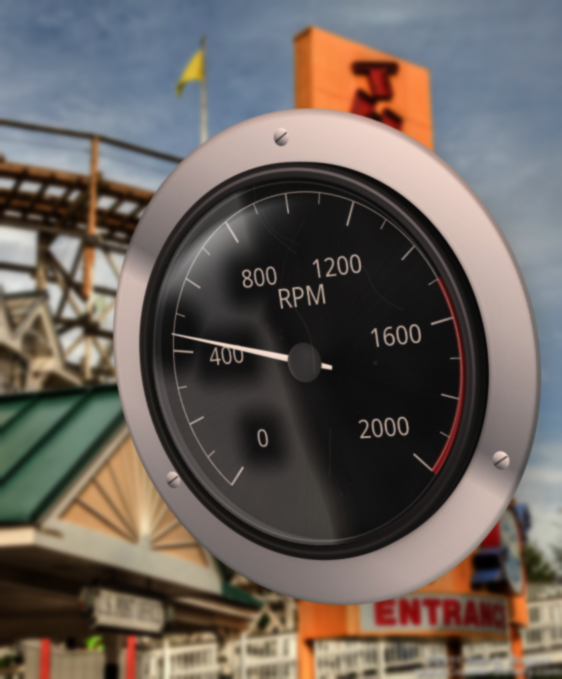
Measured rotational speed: rpm 450
